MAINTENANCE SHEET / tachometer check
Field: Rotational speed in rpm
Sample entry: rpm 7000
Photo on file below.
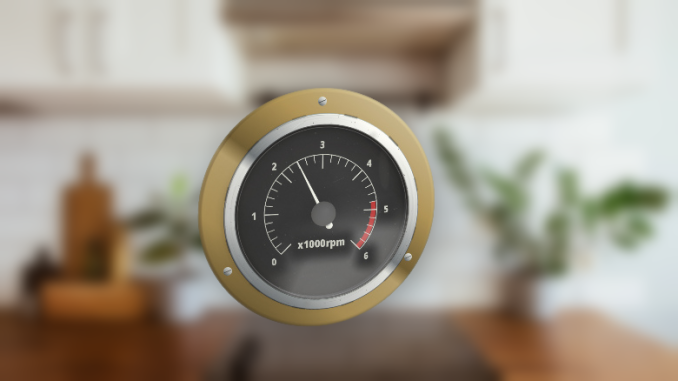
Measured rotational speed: rpm 2400
